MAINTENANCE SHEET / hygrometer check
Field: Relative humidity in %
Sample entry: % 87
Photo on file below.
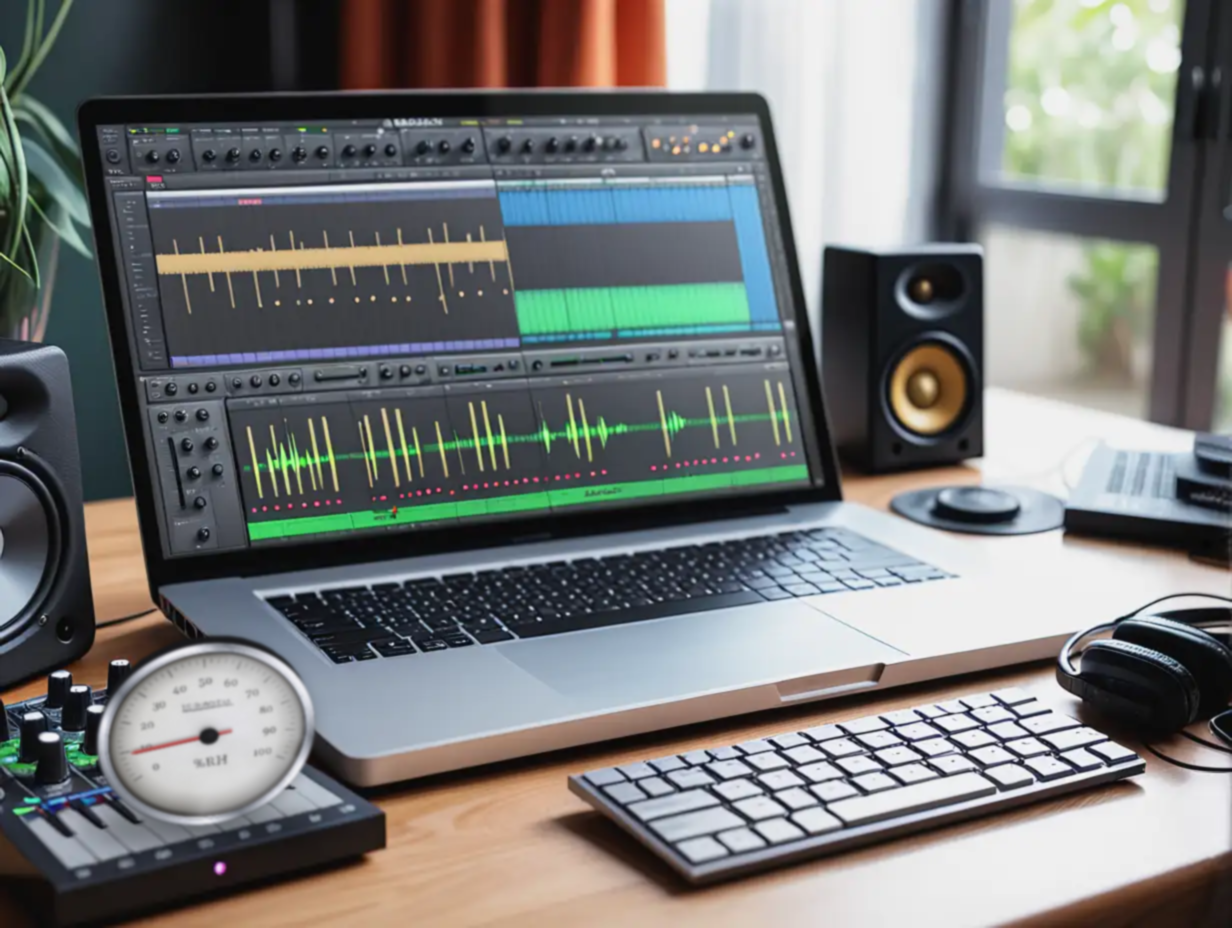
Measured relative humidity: % 10
